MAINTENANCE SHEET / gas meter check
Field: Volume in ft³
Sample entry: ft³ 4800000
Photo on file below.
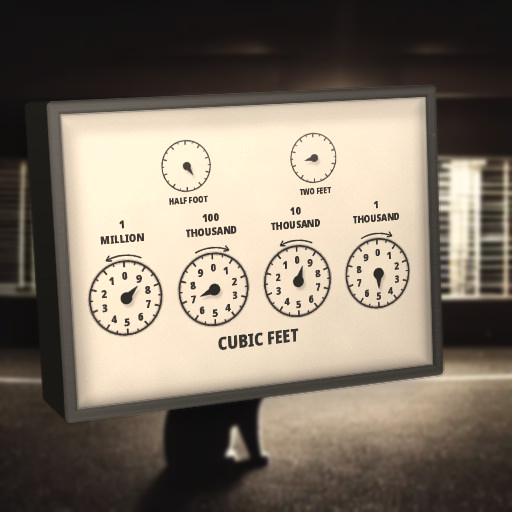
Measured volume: ft³ 869500
